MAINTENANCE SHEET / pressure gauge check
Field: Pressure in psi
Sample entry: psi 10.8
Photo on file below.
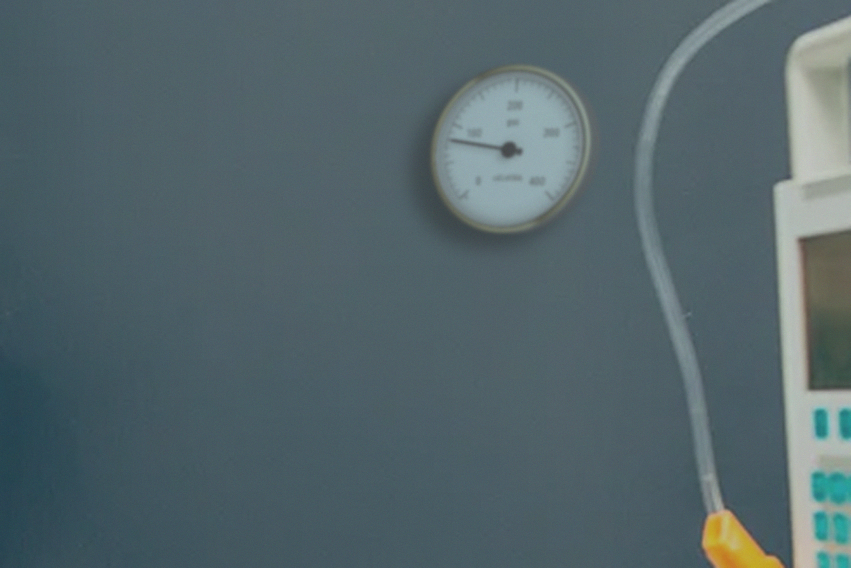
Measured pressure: psi 80
